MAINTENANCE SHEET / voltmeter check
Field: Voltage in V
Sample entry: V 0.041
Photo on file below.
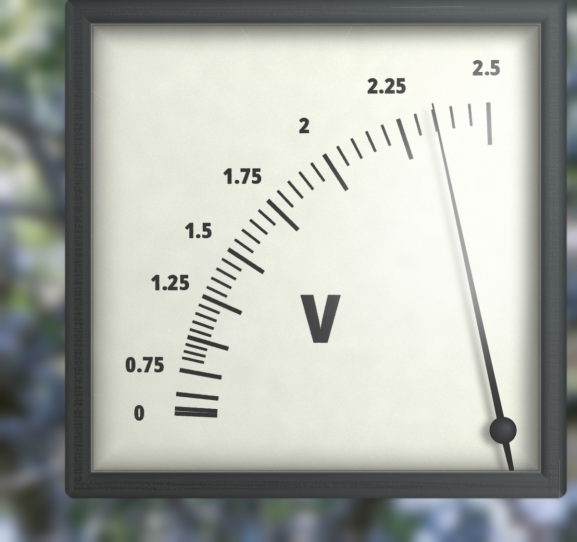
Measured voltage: V 2.35
